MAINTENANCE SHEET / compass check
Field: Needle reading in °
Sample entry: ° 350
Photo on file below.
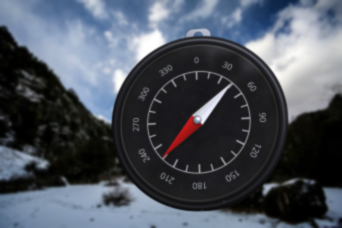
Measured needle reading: ° 225
